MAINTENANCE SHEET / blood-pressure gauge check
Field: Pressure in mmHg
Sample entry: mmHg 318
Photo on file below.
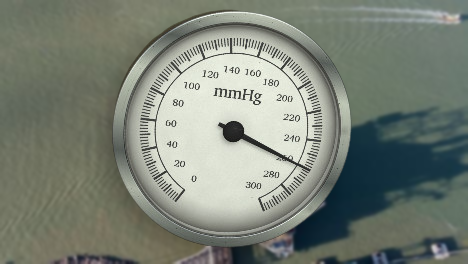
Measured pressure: mmHg 260
